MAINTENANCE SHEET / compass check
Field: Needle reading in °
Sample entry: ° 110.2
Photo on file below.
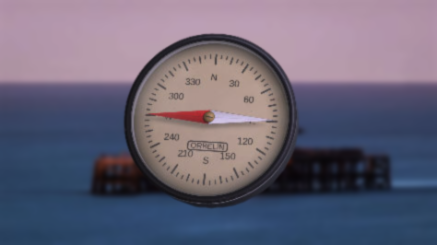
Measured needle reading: ° 270
